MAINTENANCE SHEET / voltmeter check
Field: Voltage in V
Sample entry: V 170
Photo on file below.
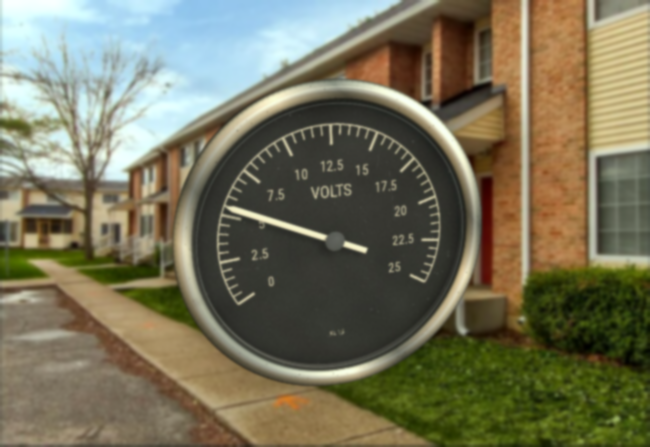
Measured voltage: V 5.5
